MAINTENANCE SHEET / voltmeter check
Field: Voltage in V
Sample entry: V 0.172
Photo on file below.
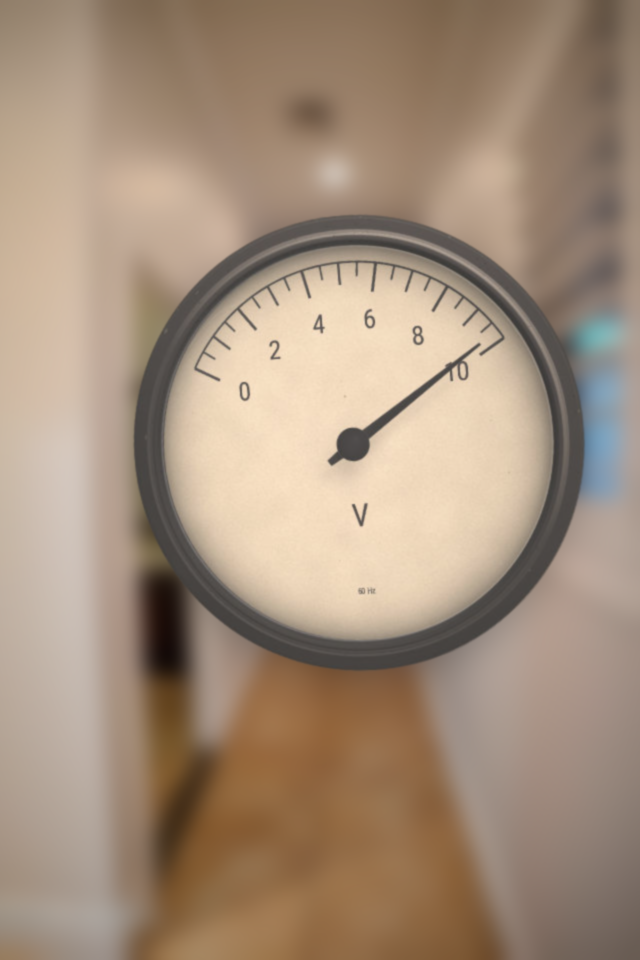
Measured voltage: V 9.75
